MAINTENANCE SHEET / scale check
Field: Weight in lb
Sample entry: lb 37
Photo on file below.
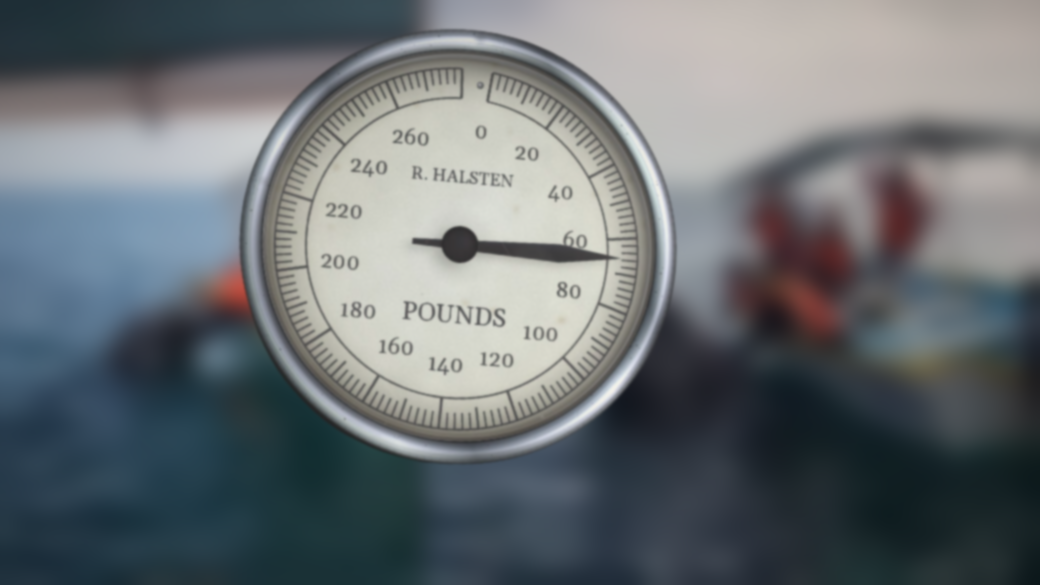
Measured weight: lb 66
